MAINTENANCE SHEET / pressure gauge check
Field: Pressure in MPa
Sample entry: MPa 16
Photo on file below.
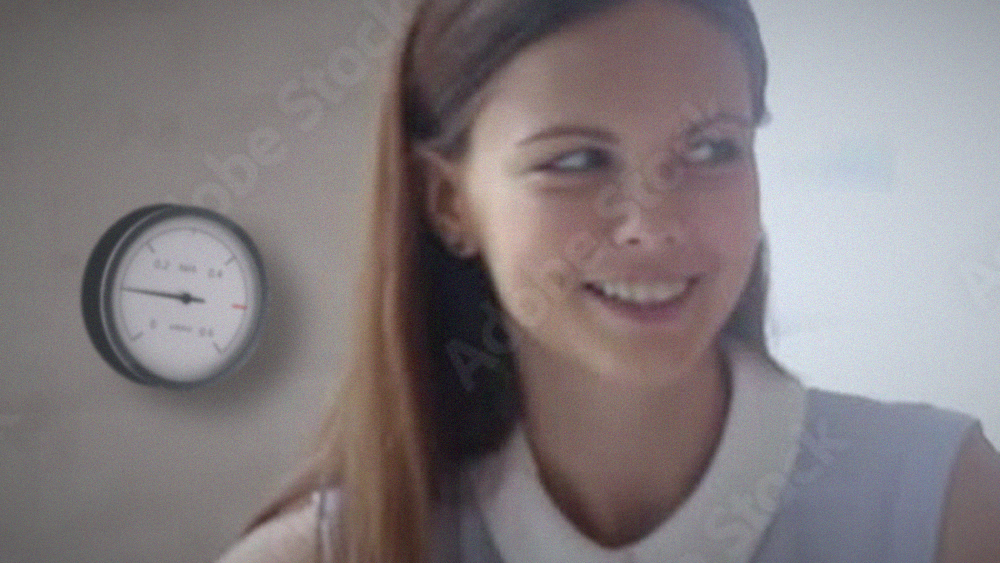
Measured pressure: MPa 0.1
